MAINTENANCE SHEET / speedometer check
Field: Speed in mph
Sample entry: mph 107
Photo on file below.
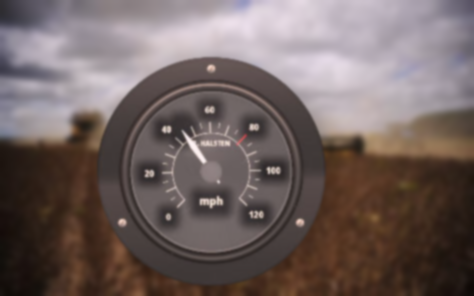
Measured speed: mph 45
